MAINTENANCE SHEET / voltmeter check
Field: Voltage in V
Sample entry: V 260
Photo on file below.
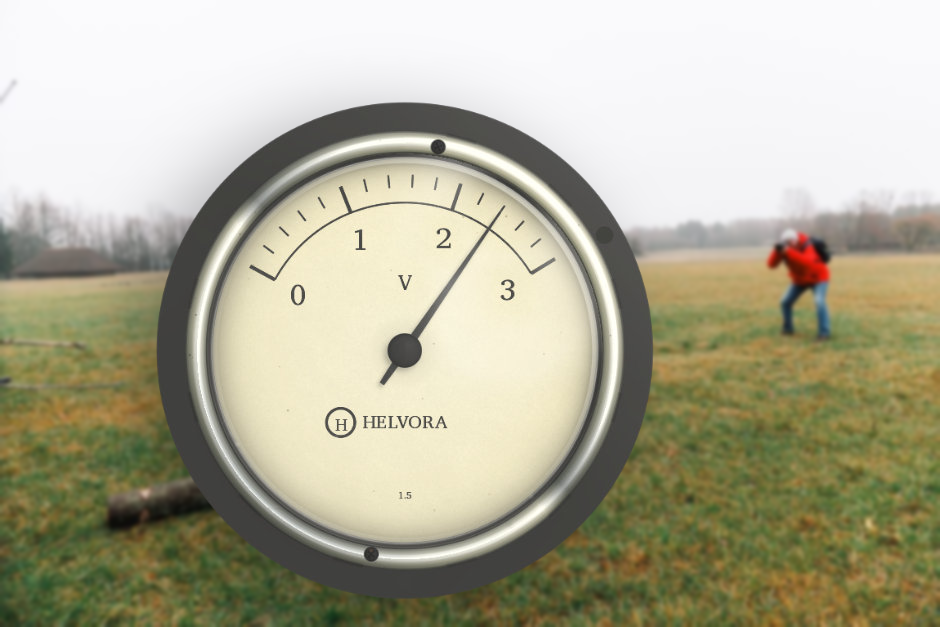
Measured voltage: V 2.4
